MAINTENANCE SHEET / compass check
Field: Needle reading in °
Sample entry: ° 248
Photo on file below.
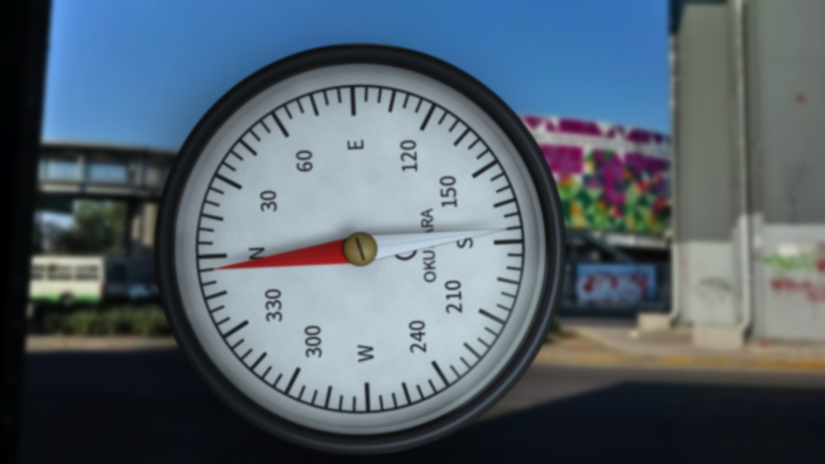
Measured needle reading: ° 355
